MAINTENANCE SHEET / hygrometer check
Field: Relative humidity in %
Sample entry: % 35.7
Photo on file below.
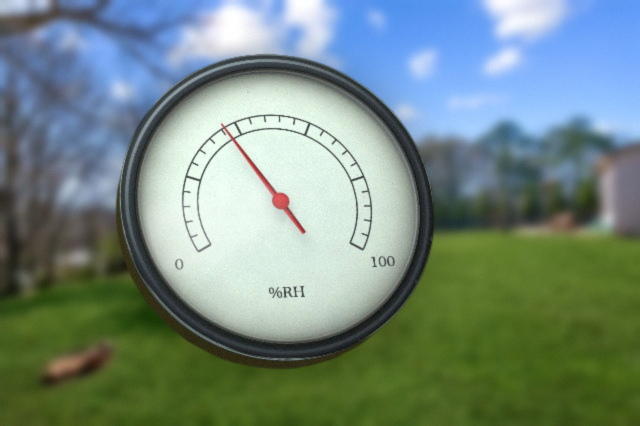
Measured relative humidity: % 36
